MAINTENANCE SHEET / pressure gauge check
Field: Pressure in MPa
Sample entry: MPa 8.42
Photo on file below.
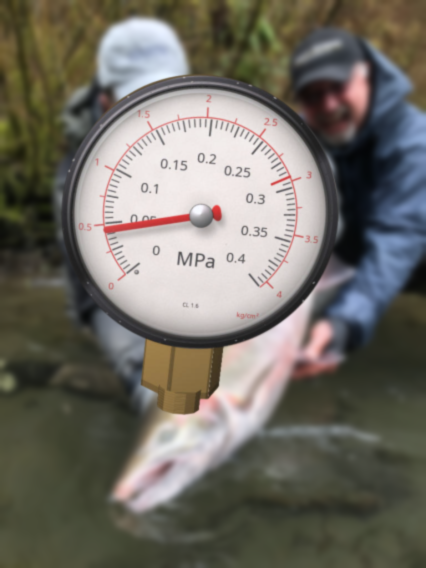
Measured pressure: MPa 0.045
